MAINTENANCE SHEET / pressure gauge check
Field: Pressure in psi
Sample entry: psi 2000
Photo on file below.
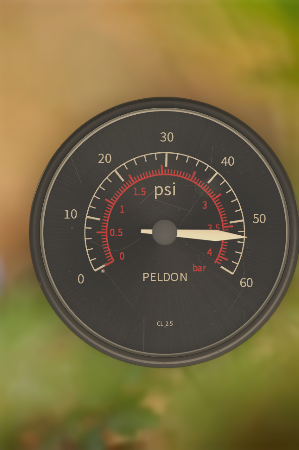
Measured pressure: psi 53
